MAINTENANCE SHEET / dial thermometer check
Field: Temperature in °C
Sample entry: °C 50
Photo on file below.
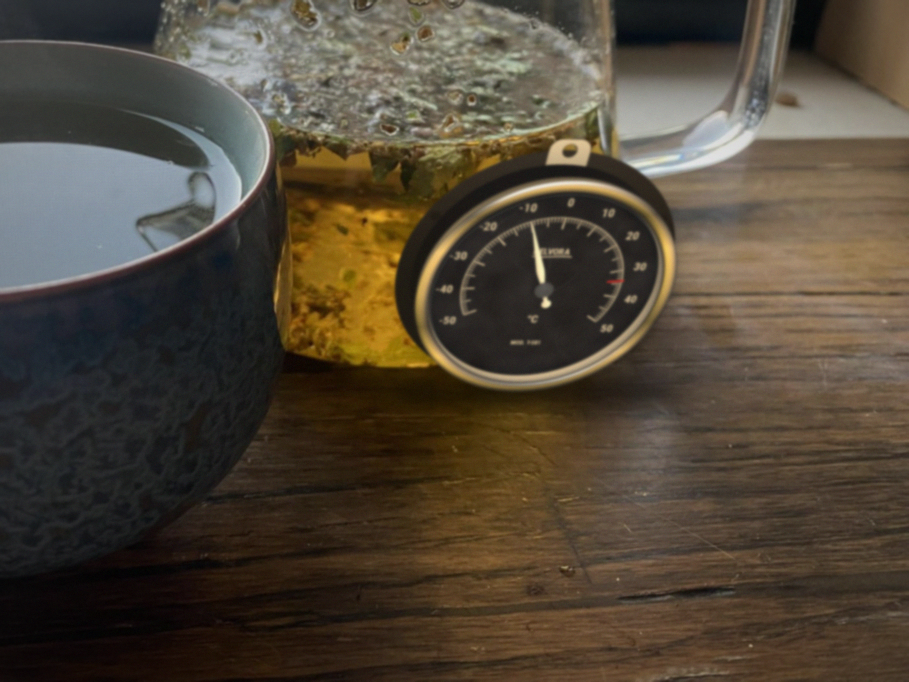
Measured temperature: °C -10
